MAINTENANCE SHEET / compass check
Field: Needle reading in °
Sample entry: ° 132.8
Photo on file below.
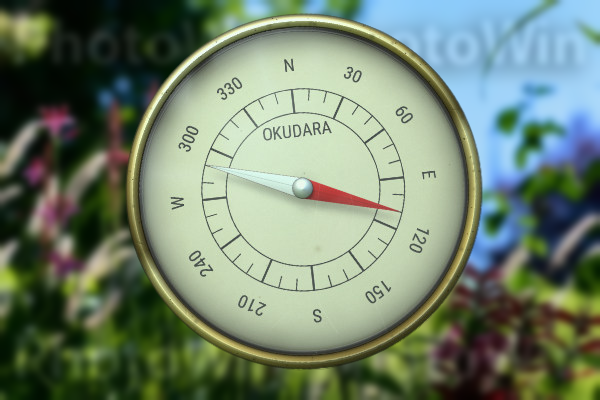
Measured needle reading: ° 110
